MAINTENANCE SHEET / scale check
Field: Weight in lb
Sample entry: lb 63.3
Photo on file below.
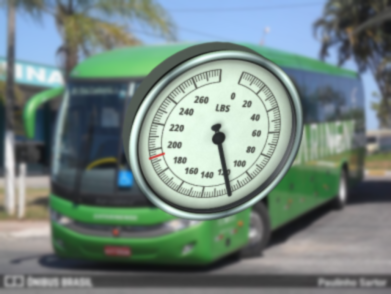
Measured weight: lb 120
